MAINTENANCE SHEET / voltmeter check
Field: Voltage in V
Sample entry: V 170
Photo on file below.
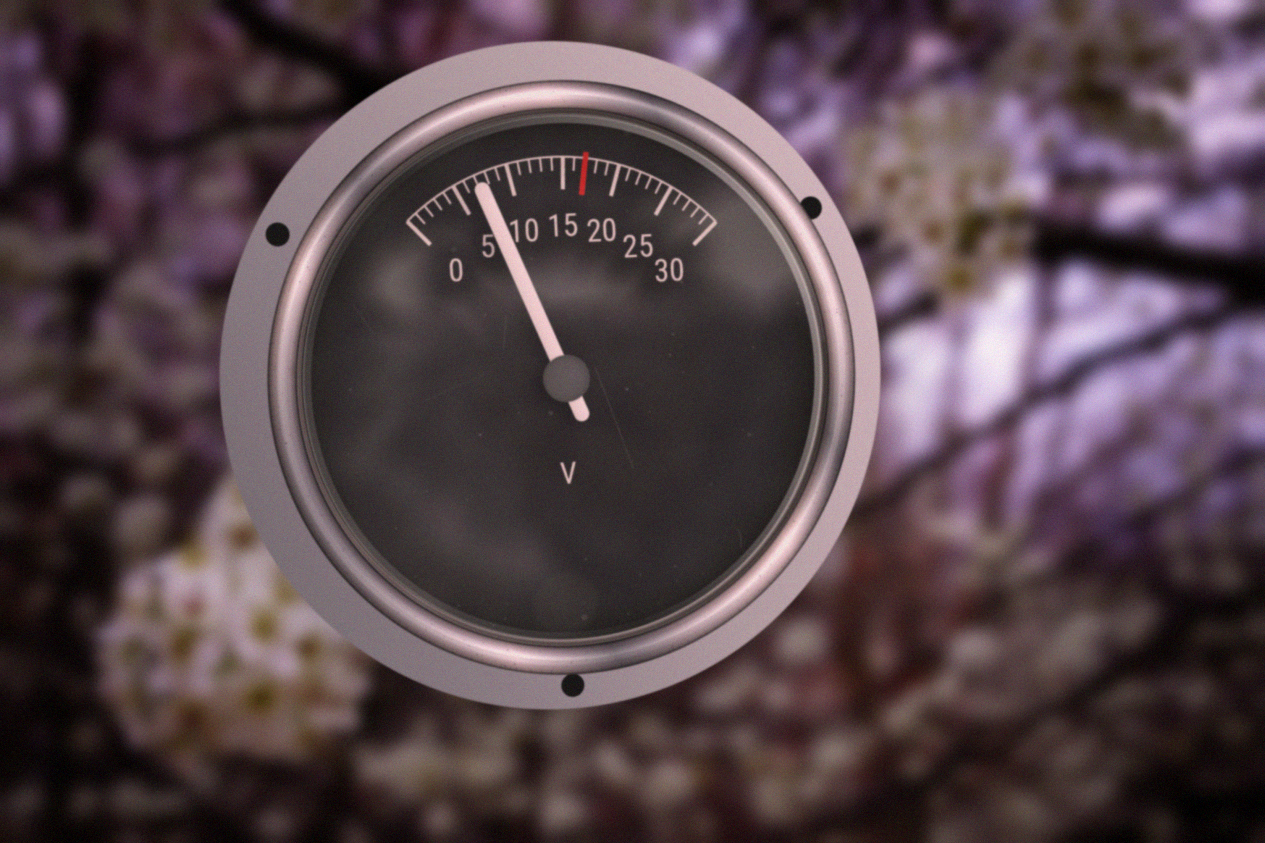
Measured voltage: V 7
